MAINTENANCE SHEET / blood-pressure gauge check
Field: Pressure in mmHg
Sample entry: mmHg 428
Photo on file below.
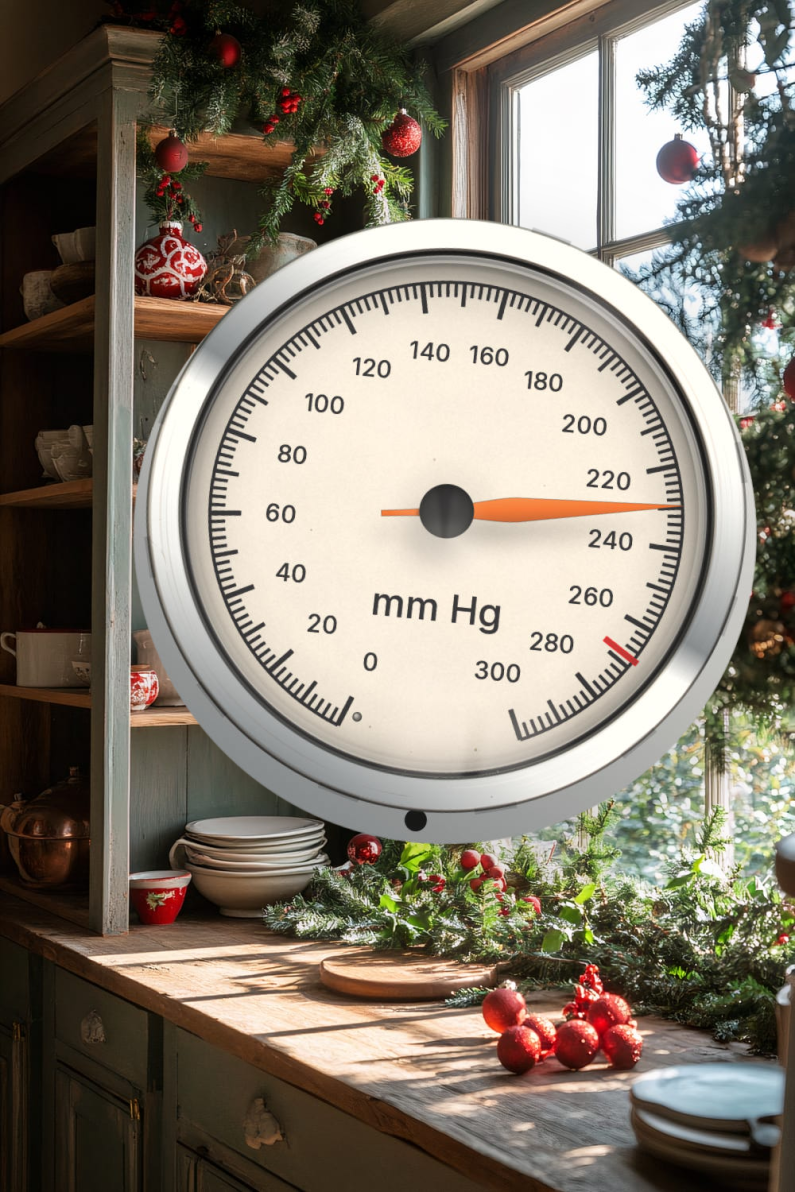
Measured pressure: mmHg 230
